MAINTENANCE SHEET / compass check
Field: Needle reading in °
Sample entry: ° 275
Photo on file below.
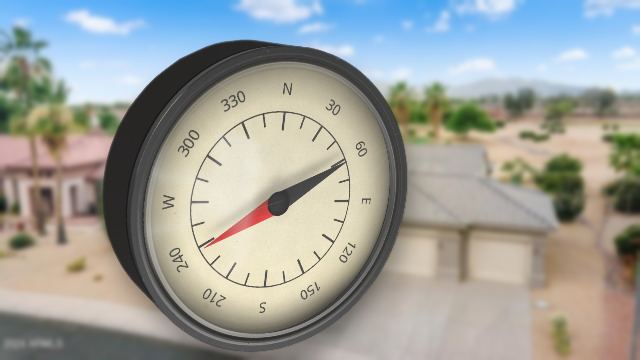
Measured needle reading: ° 240
